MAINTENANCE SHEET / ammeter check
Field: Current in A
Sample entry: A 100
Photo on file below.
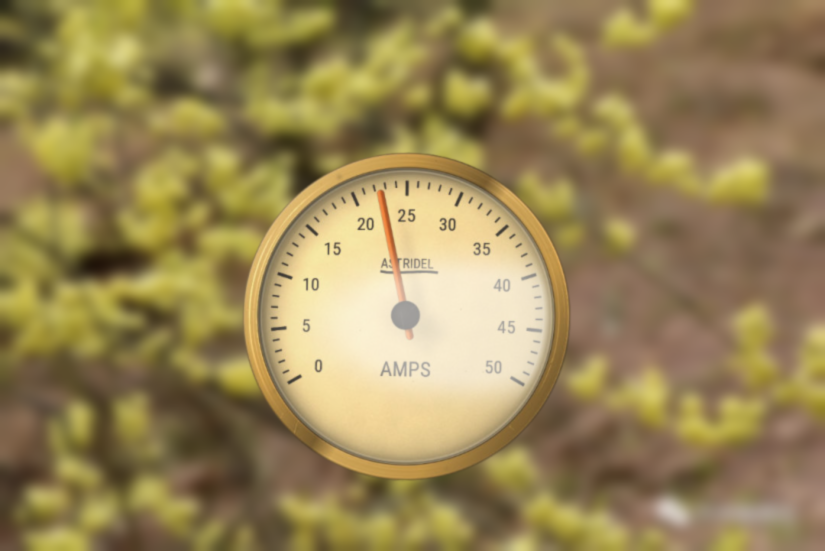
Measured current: A 22.5
